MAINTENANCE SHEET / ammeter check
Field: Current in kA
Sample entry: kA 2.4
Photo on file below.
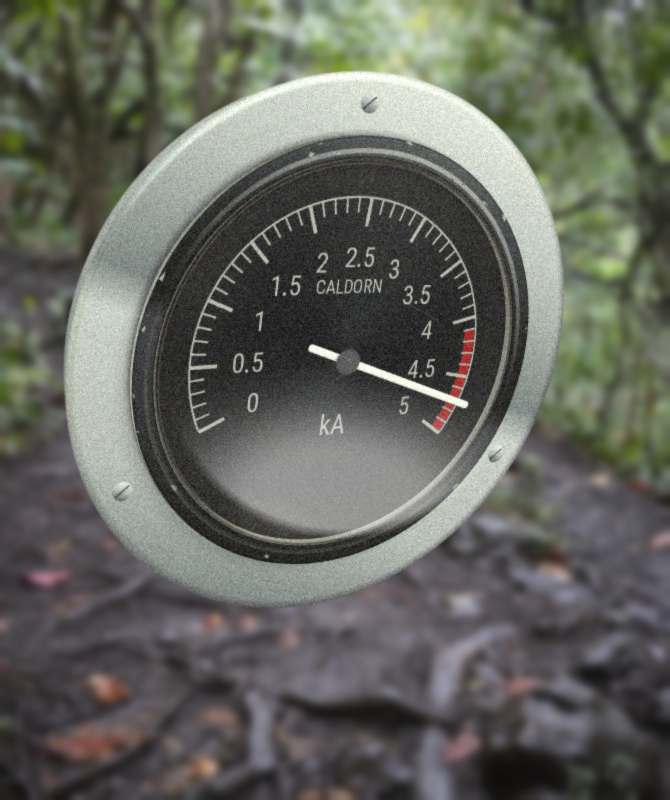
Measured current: kA 4.7
